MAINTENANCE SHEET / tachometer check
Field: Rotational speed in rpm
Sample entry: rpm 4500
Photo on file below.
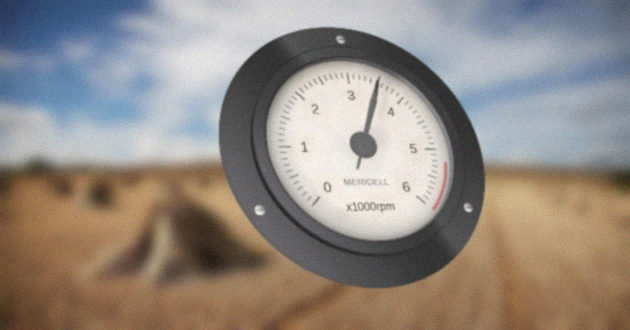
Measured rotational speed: rpm 3500
